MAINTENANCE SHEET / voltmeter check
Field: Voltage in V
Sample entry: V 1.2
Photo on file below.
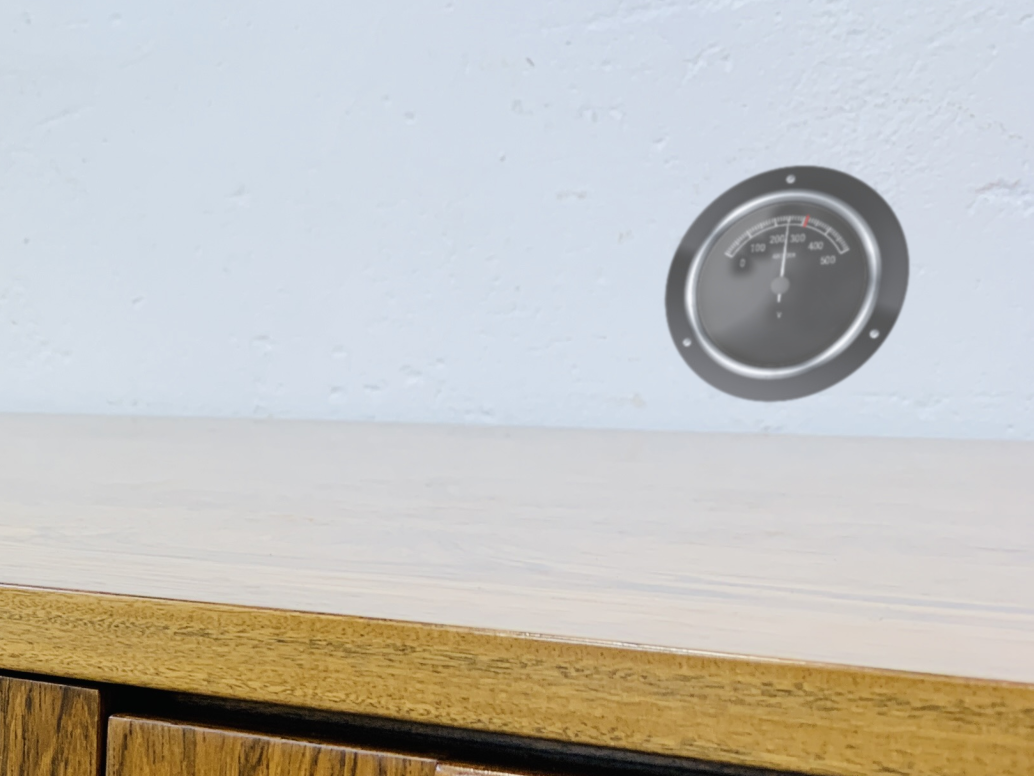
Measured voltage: V 250
